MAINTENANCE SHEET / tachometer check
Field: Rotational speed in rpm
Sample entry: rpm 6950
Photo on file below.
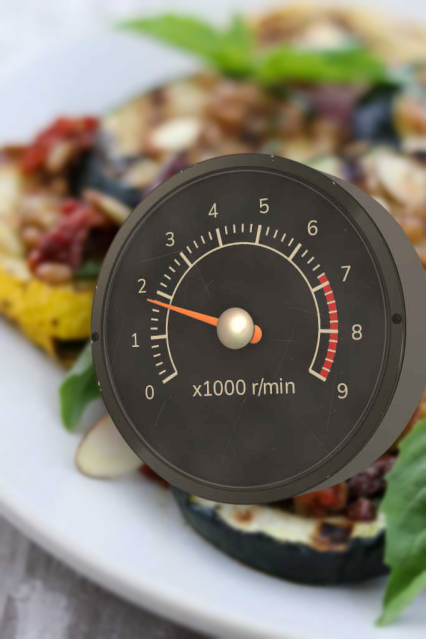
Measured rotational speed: rpm 1800
